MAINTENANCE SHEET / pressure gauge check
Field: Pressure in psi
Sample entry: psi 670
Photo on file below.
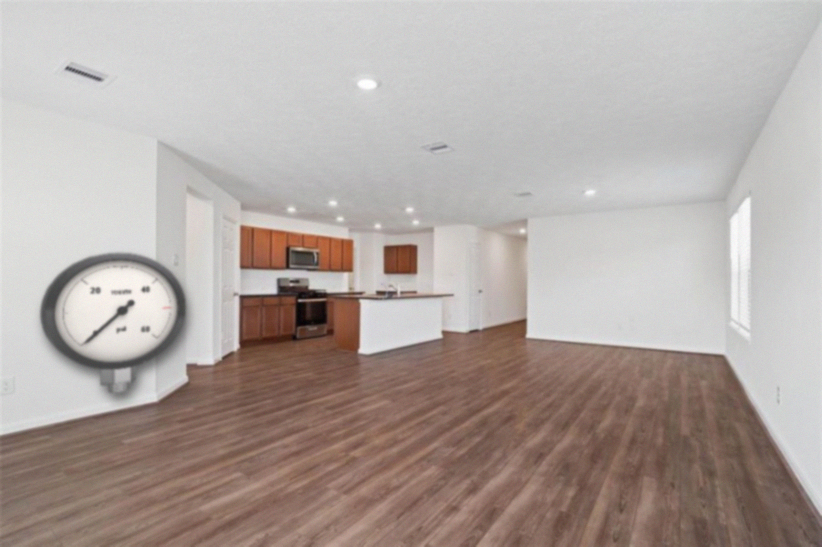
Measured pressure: psi 0
